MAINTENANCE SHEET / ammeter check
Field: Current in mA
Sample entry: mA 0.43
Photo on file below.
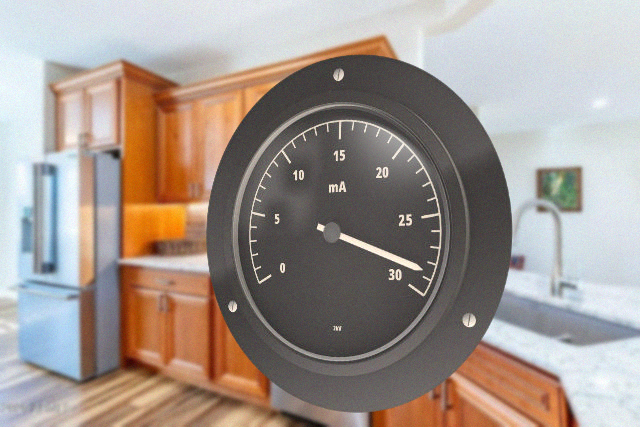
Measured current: mA 28.5
